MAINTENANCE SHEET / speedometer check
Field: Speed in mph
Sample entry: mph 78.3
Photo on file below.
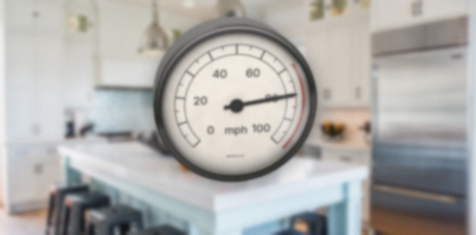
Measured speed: mph 80
